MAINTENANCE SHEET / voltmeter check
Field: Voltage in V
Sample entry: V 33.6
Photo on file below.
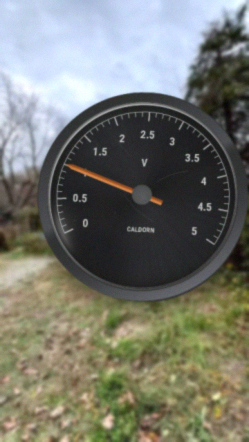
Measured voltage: V 1
